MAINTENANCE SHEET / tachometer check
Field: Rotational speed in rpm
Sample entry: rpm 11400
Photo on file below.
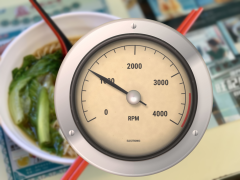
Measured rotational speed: rpm 1000
